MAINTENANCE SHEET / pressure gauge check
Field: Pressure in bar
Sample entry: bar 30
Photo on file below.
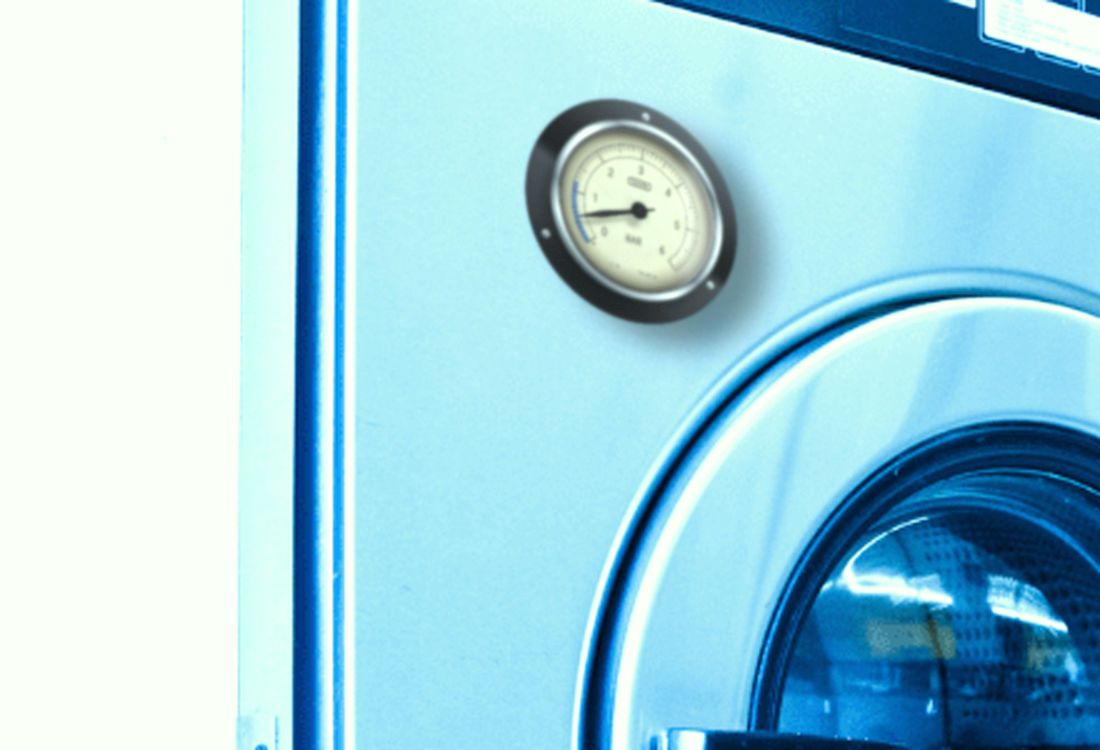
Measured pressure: bar 0.5
